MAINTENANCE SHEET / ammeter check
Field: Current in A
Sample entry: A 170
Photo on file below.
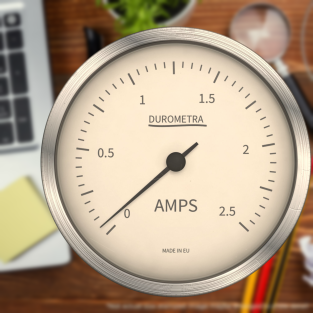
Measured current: A 0.05
